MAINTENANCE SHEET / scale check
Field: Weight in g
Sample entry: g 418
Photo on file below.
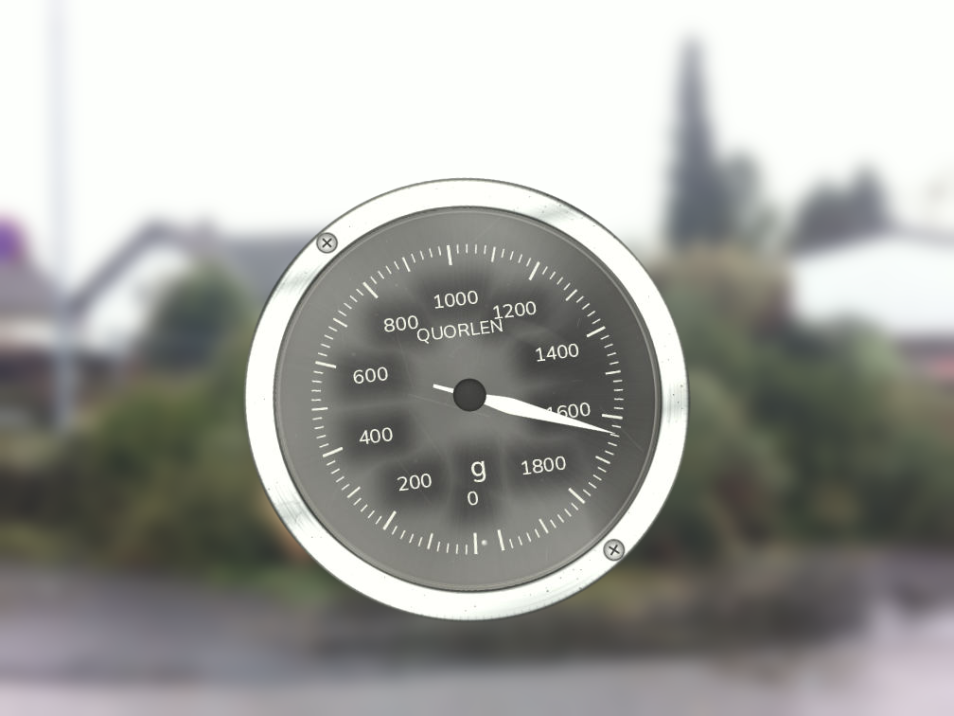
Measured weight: g 1640
